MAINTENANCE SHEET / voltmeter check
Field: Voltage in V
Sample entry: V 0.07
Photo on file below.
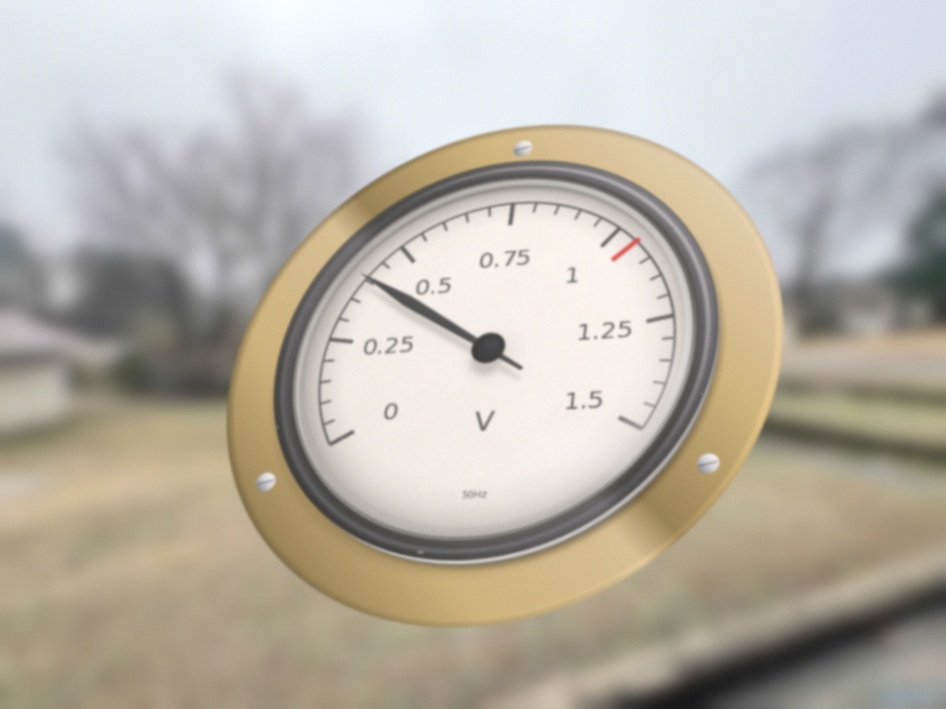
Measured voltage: V 0.4
